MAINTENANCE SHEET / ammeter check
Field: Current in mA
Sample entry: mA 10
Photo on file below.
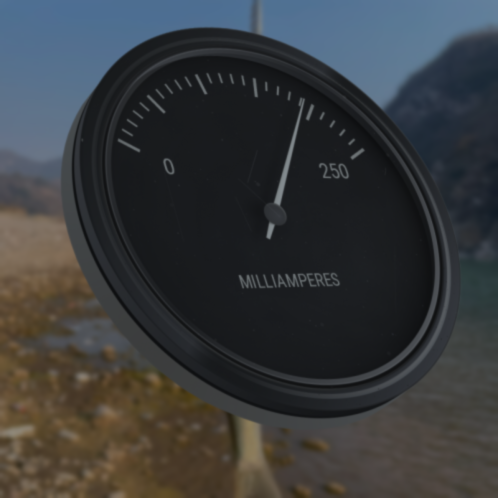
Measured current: mA 190
